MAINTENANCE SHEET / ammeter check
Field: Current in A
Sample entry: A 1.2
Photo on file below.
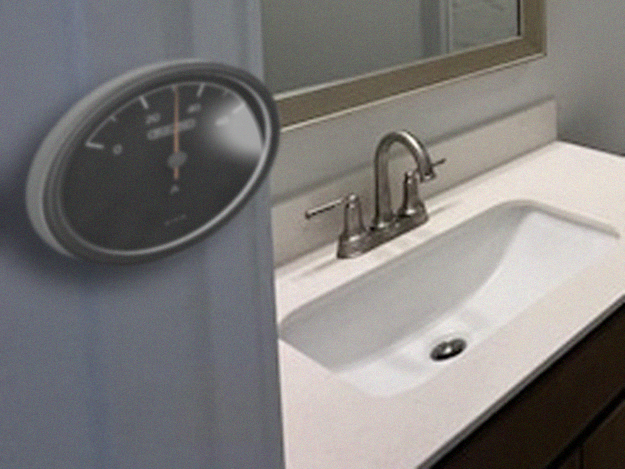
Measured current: A 30
